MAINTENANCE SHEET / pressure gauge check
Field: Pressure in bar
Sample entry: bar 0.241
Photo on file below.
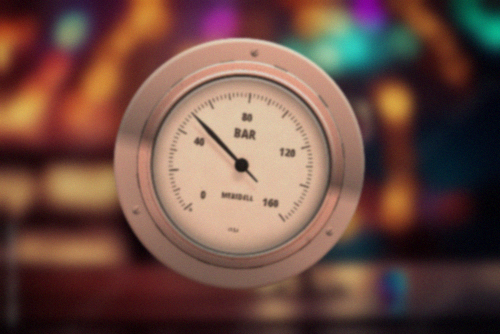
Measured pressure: bar 50
